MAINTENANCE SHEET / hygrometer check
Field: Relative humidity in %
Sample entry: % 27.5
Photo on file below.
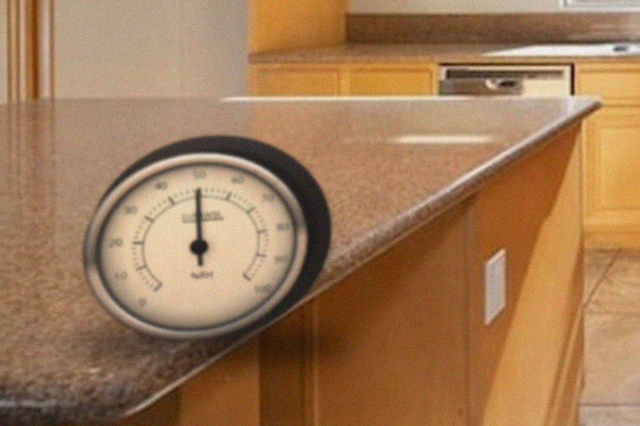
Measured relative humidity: % 50
